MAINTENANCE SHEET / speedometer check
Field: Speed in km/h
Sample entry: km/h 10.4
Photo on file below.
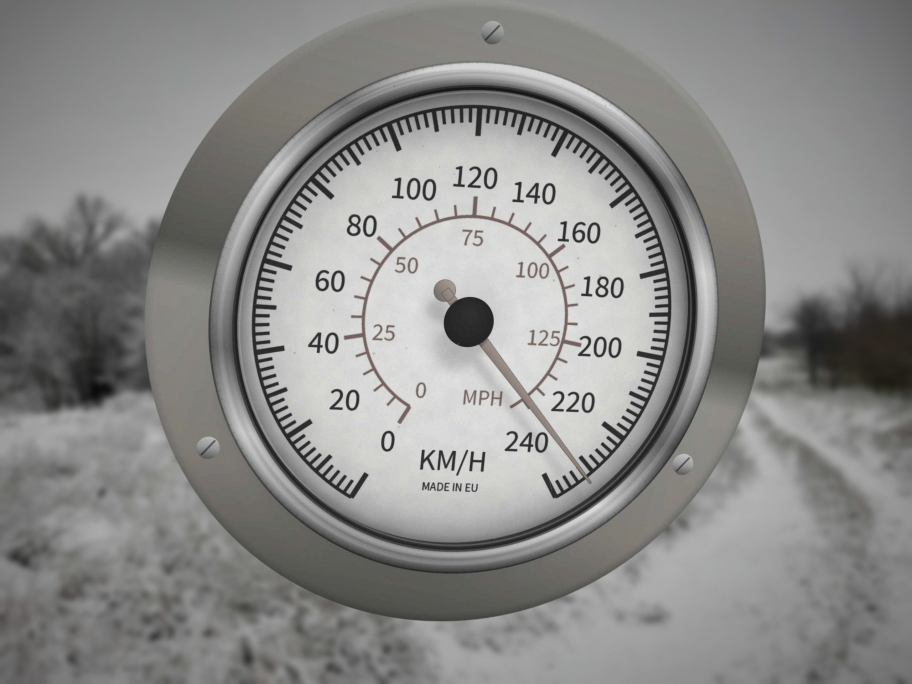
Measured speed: km/h 232
